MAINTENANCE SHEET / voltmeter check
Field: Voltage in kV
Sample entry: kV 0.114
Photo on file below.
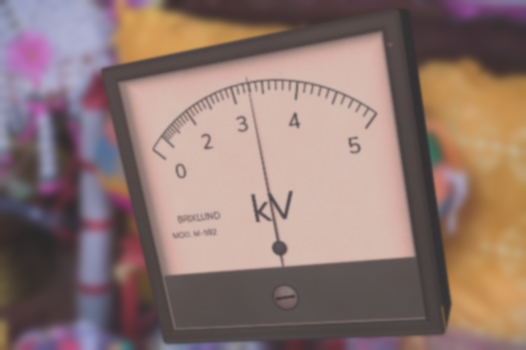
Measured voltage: kV 3.3
